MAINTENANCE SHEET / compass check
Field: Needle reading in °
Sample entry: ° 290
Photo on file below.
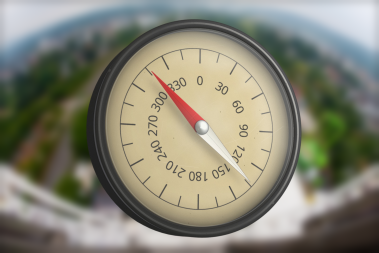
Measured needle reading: ° 315
